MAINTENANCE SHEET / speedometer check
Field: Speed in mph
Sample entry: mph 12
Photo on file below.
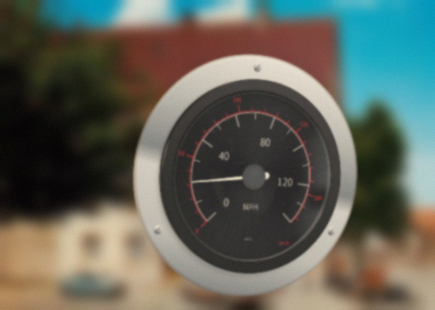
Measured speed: mph 20
